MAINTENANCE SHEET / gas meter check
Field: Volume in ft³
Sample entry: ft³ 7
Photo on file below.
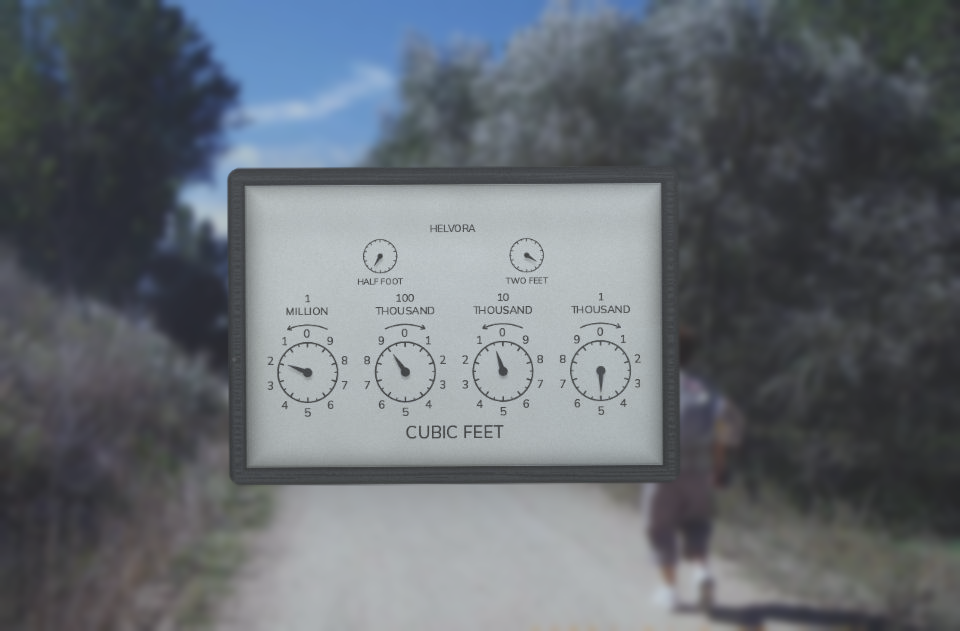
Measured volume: ft³ 190500
